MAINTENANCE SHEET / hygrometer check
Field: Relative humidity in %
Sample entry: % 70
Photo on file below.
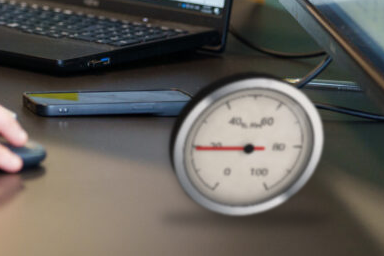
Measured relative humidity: % 20
